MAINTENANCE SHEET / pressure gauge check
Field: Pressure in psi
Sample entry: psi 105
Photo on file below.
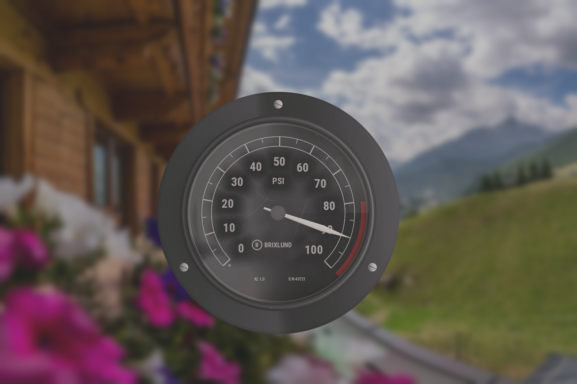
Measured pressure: psi 90
